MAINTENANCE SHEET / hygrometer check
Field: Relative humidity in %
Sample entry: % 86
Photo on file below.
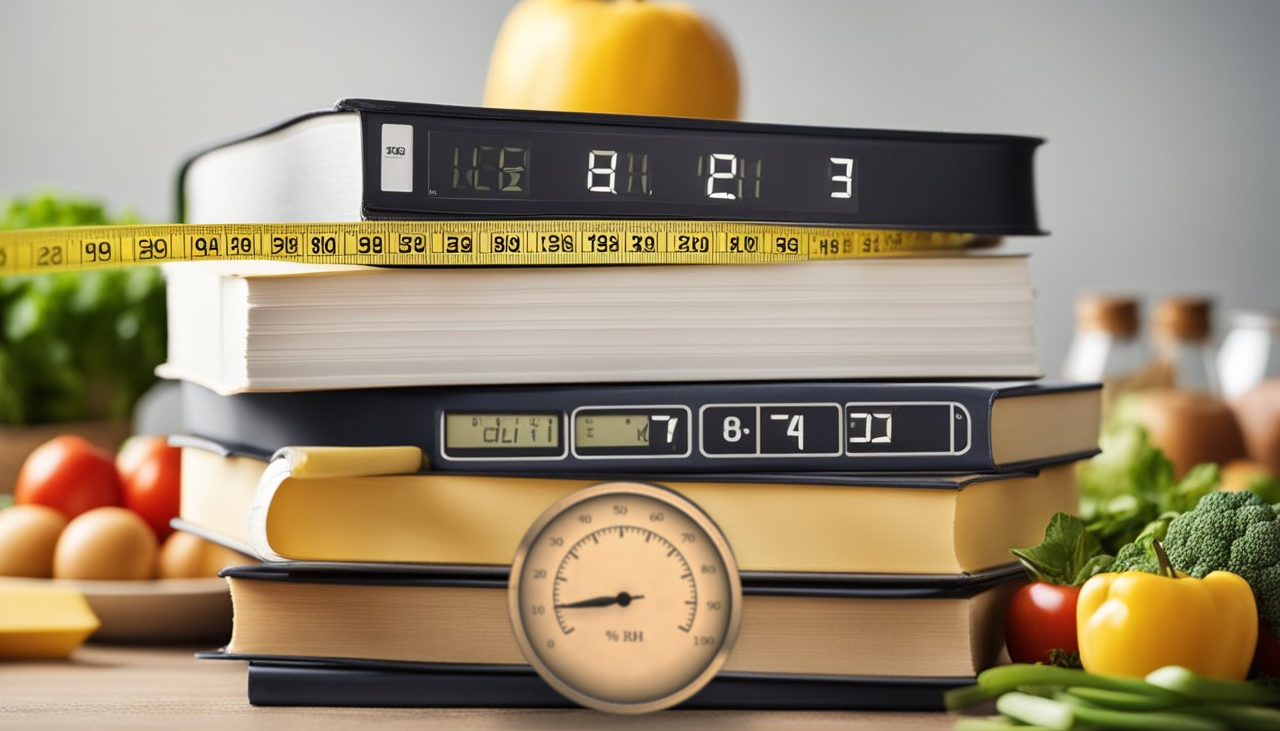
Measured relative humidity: % 10
